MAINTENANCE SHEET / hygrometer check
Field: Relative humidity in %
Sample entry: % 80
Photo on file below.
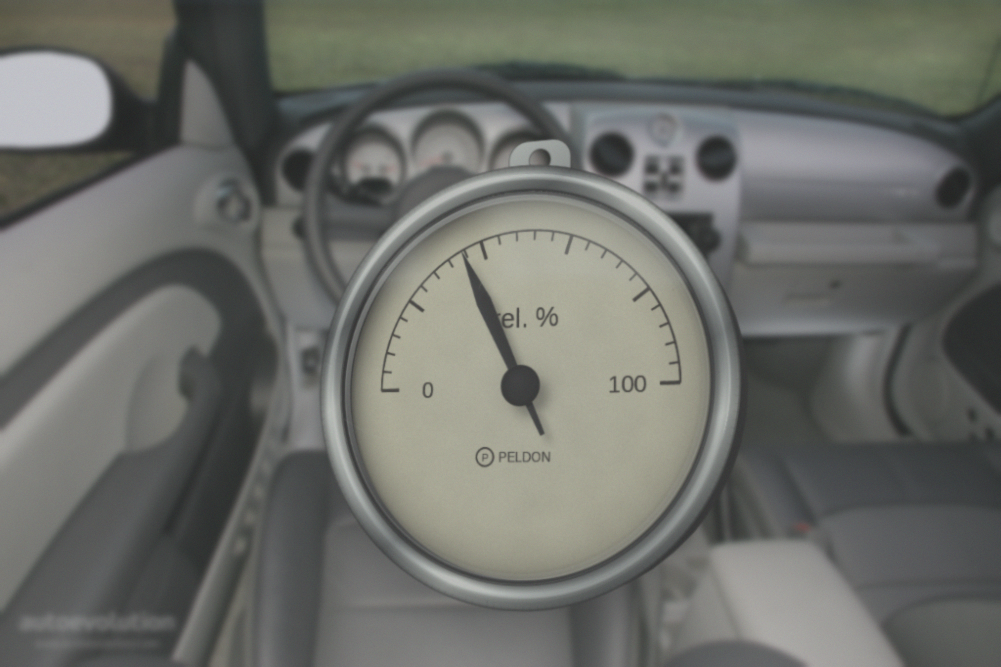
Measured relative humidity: % 36
